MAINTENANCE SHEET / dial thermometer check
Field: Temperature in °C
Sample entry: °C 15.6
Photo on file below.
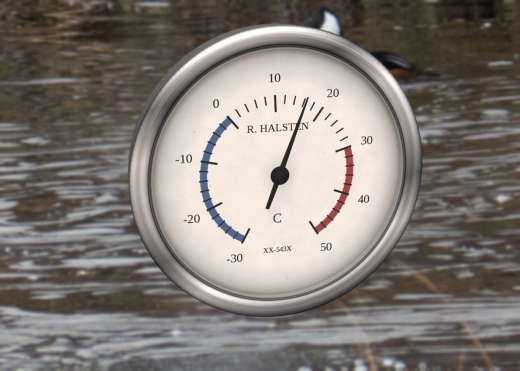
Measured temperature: °C 16
